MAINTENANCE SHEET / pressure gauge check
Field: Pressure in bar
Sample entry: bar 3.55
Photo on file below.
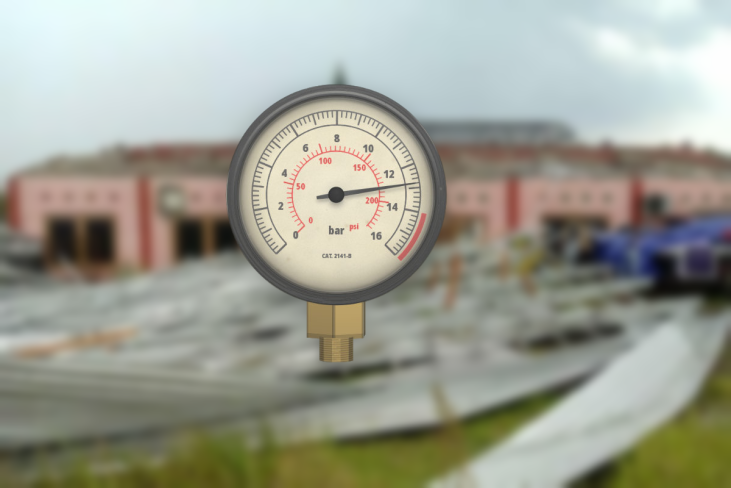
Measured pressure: bar 12.8
